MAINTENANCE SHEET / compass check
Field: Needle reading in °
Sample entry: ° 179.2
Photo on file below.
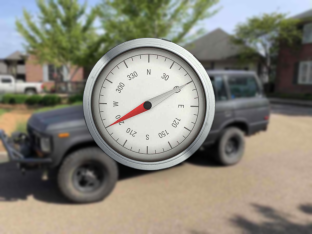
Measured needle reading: ° 240
